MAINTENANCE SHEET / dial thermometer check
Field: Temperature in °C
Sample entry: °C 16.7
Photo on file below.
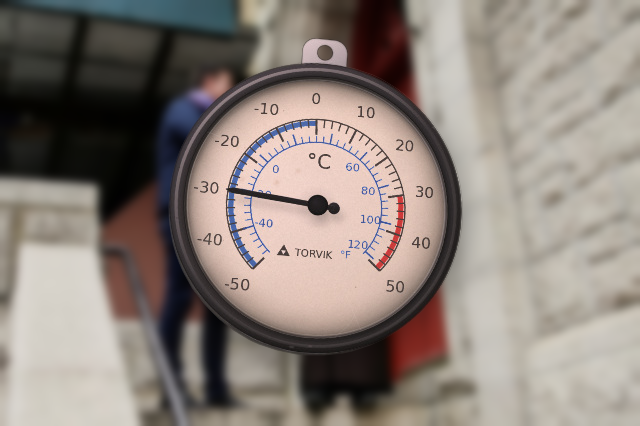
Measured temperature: °C -30
